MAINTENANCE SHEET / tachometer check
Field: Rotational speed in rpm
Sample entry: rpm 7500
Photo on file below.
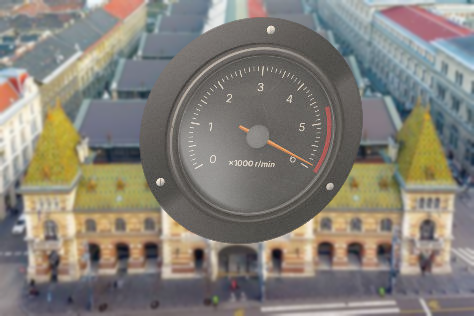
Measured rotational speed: rpm 5900
